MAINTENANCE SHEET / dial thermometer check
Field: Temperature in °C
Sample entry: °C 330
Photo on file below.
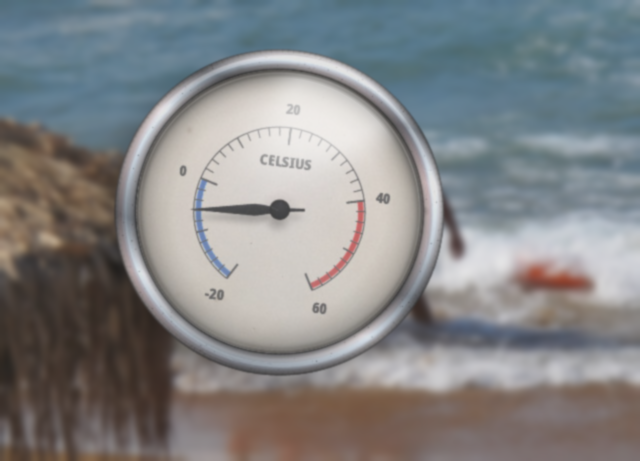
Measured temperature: °C -6
